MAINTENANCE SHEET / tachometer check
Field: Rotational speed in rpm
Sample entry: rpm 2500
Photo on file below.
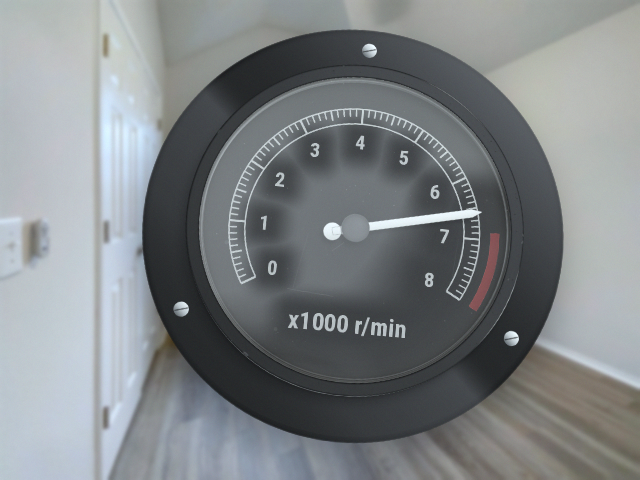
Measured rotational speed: rpm 6600
